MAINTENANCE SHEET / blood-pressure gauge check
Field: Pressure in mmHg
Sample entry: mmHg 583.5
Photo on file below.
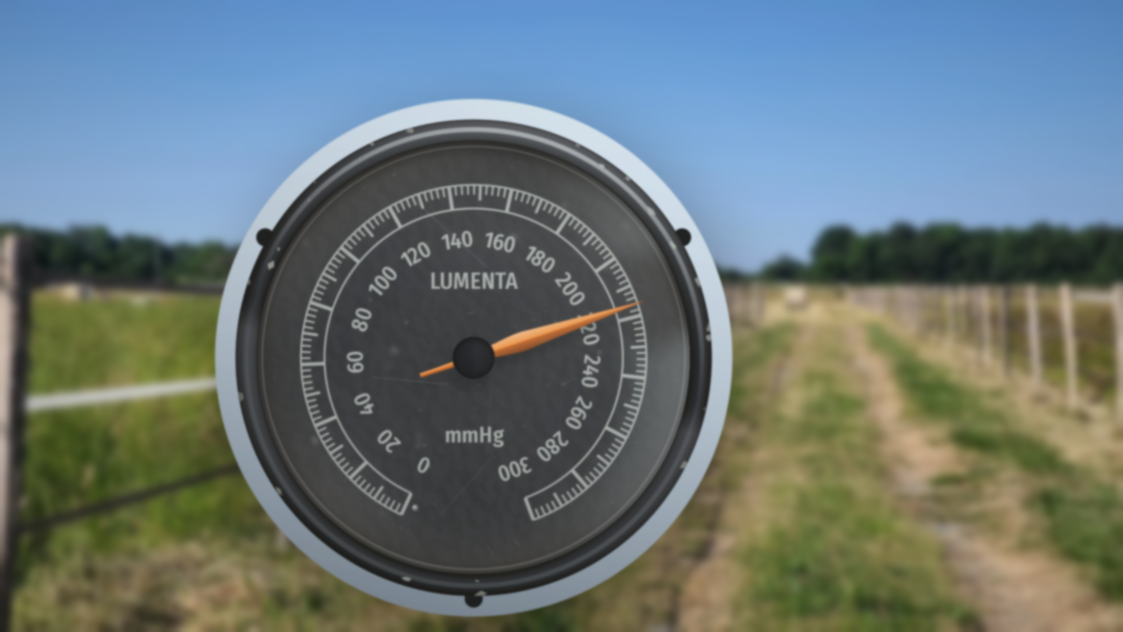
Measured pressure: mmHg 216
